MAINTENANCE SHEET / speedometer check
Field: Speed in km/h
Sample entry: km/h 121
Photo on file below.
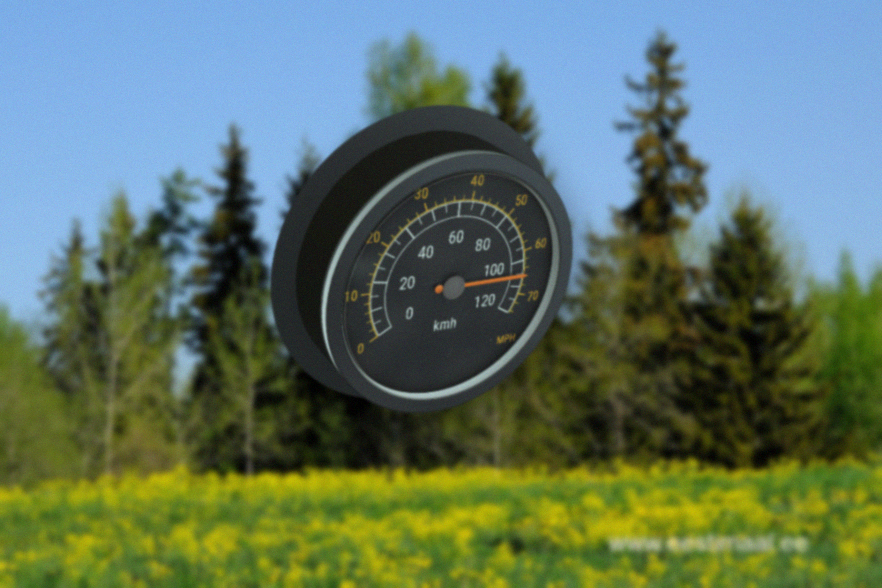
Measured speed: km/h 105
